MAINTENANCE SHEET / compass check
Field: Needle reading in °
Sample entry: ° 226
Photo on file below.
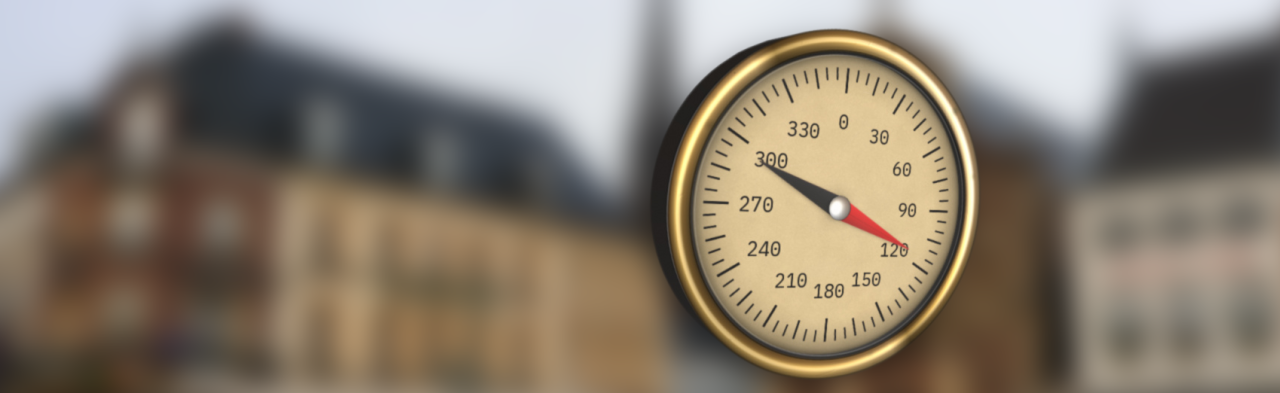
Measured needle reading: ° 115
